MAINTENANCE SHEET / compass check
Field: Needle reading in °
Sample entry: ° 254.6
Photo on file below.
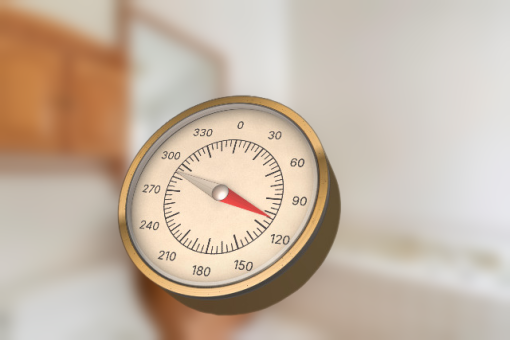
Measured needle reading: ° 110
